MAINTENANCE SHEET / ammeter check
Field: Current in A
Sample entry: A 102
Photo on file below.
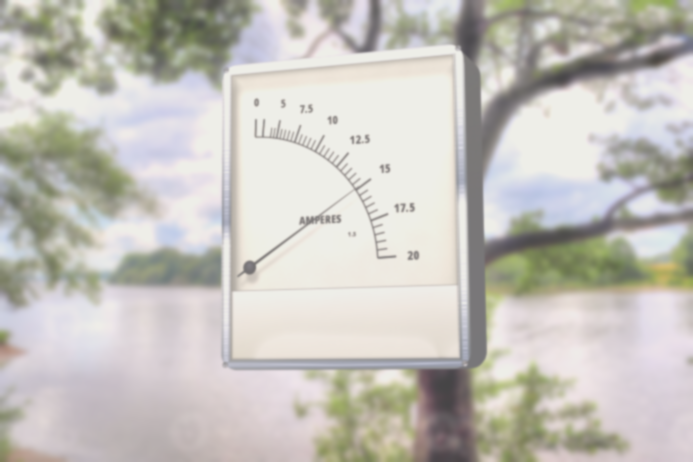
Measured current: A 15
